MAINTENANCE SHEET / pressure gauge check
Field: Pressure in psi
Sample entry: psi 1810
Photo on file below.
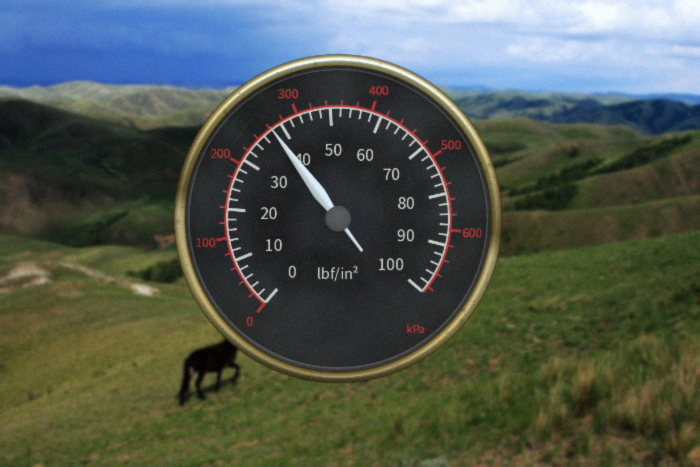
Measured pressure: psi 38
